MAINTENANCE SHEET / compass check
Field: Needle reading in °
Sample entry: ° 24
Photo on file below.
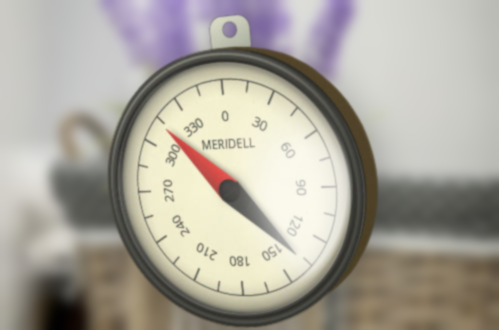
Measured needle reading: ° 315
